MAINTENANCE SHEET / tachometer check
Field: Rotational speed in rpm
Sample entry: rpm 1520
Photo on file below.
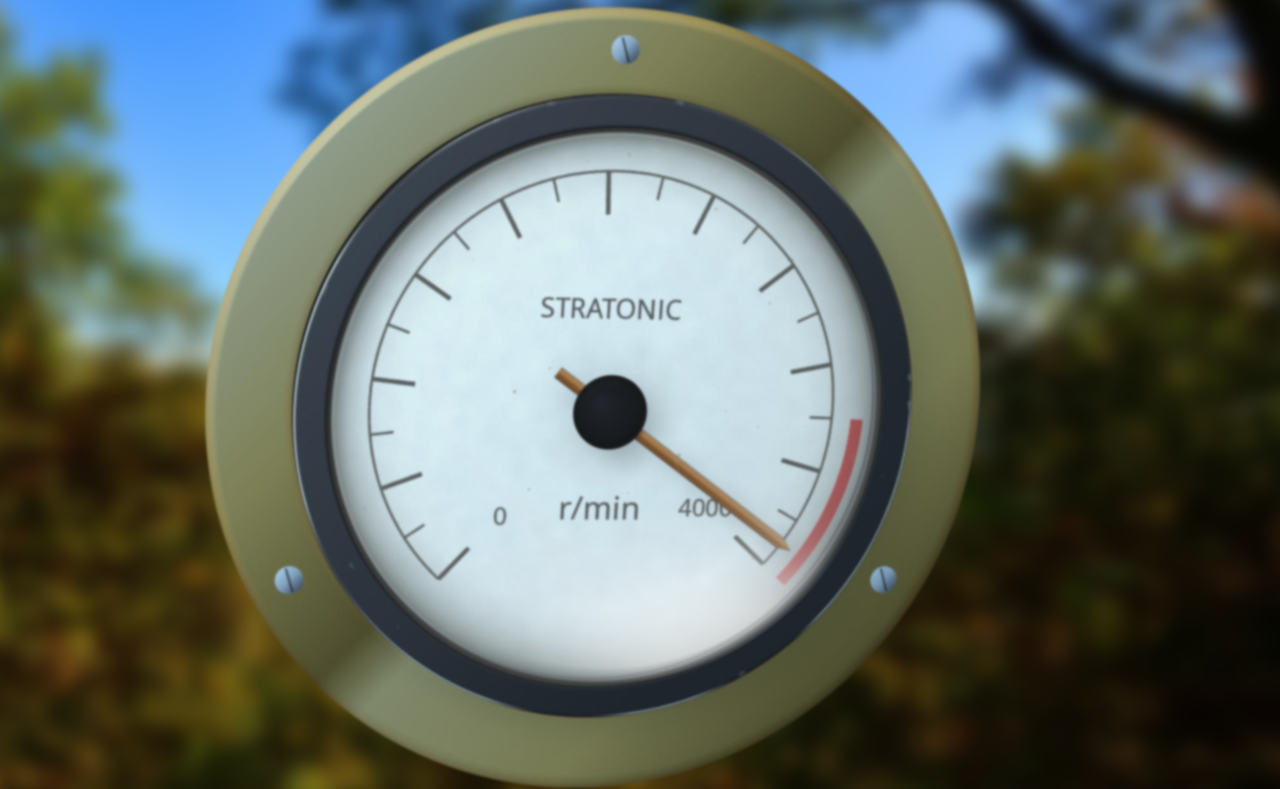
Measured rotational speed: rpm 3900
